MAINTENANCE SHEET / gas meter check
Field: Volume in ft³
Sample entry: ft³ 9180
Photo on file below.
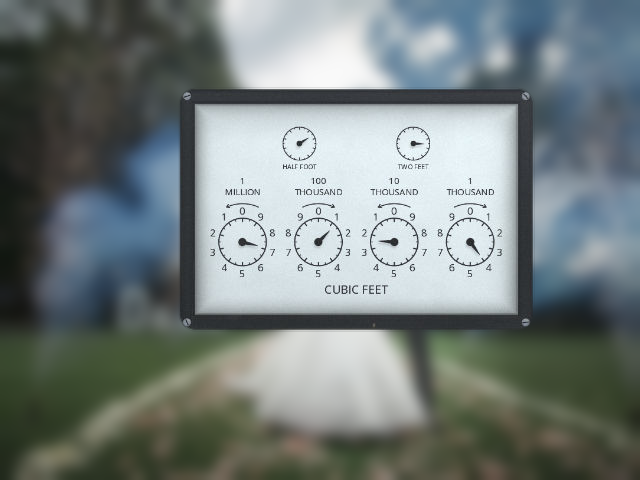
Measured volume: ft³ 712400
